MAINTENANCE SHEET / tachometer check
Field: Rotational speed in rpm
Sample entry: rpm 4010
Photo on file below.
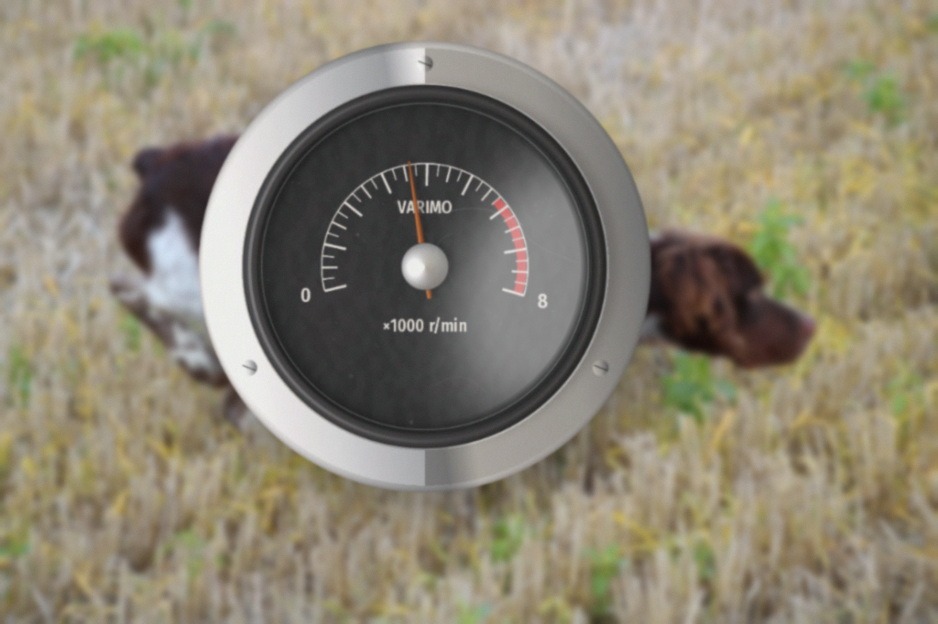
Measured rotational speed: rpm 3625
